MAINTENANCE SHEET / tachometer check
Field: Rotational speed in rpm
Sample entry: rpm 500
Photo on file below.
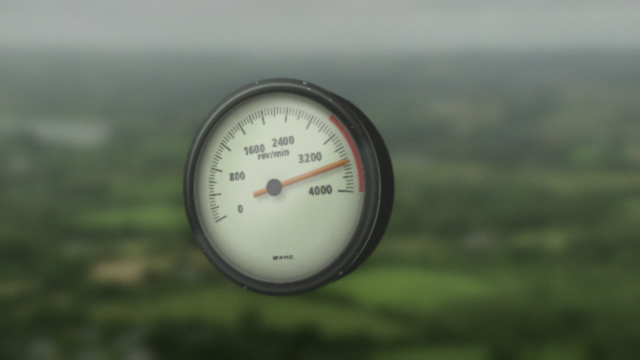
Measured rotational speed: rpm 3600
